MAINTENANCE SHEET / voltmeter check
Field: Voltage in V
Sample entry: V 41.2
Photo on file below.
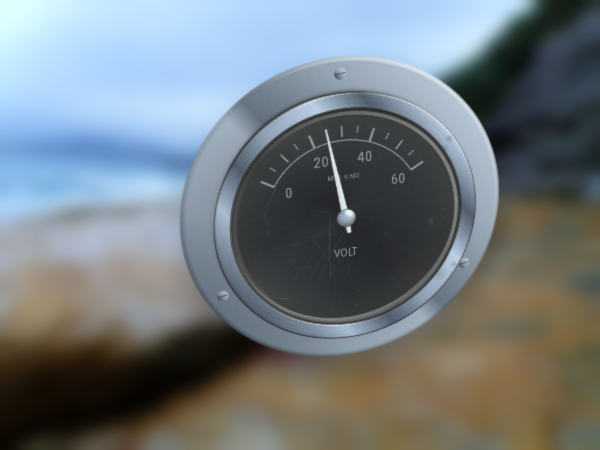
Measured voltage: V 25
